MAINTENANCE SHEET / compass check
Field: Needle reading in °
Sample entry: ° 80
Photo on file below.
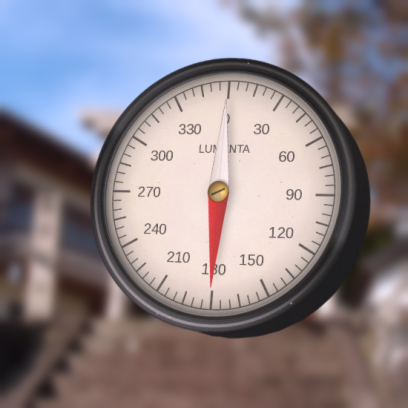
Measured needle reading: ° 180
